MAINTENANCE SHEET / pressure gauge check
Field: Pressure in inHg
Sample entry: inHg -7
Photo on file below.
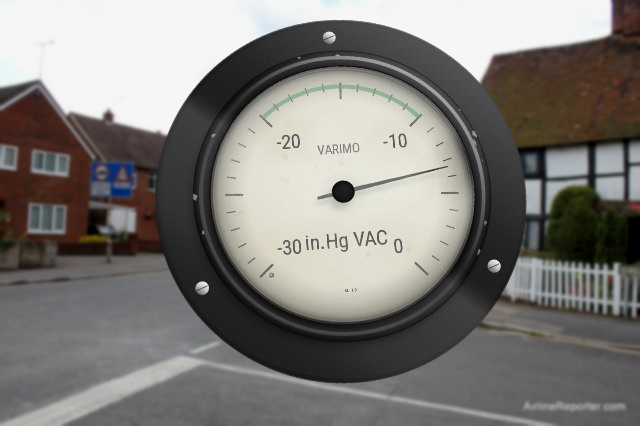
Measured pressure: inHg -6.5
